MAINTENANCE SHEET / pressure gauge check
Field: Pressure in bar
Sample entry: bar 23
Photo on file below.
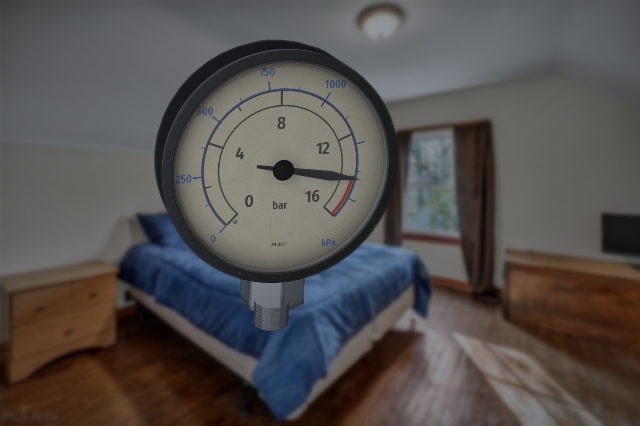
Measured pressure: bar 14
